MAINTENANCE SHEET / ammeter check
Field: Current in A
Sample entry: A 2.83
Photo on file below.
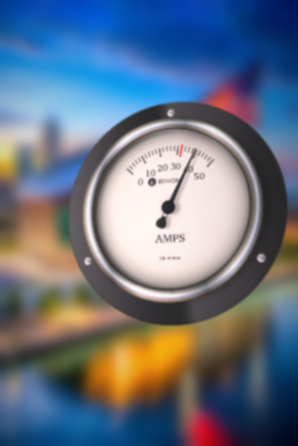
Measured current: A 40
